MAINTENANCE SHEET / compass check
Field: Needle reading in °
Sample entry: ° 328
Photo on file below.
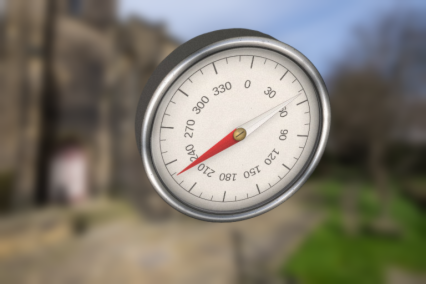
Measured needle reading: ° 230
